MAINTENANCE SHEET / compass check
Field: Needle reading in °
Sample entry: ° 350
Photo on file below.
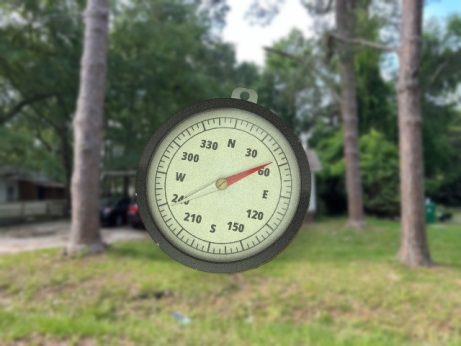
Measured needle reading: ° 55
